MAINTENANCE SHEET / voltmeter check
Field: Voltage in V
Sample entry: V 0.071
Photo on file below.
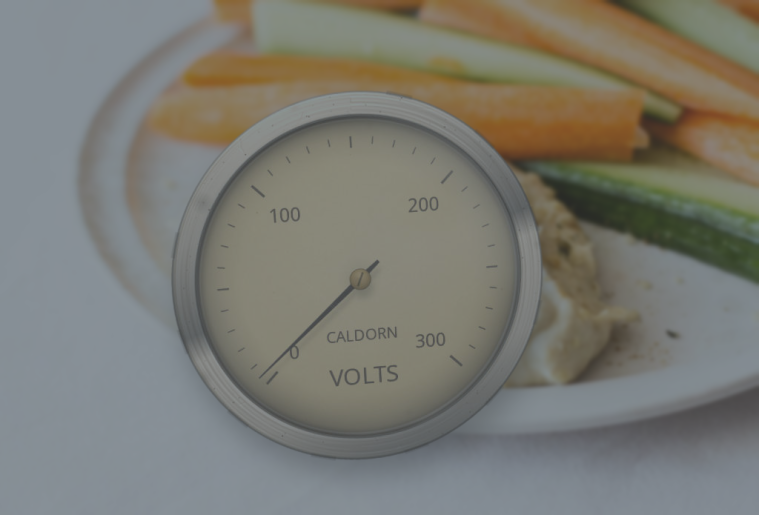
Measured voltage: V 5
